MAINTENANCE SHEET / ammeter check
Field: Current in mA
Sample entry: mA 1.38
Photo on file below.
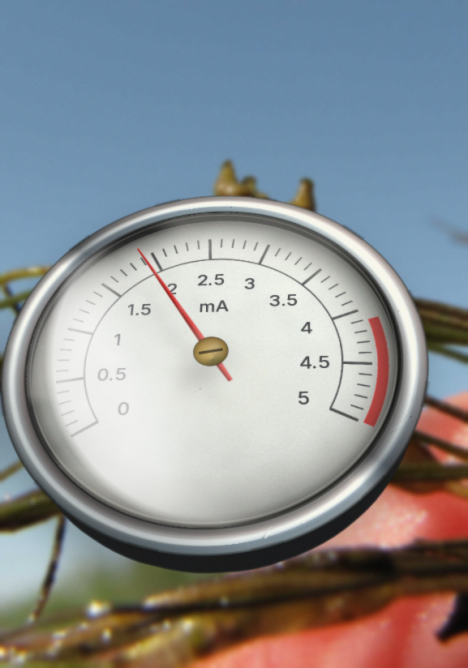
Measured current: mA 1.9
